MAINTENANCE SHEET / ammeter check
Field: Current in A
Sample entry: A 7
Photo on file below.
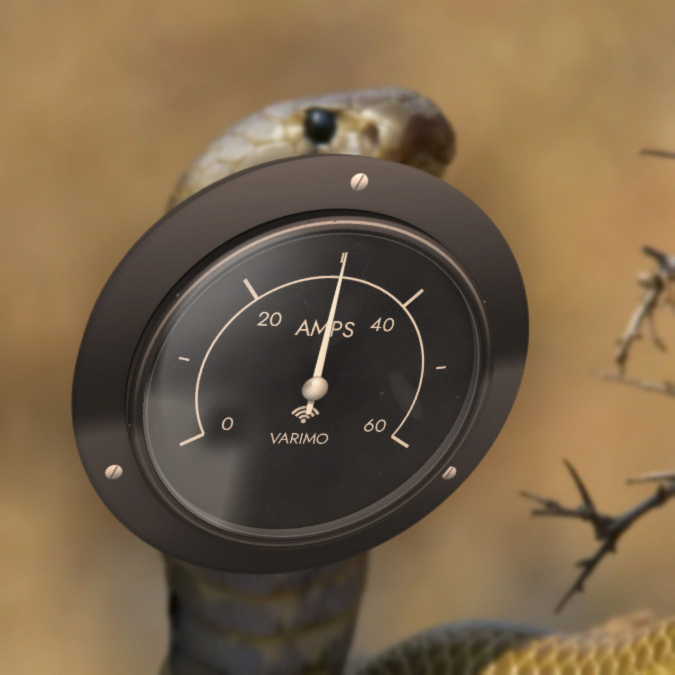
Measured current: A 30
